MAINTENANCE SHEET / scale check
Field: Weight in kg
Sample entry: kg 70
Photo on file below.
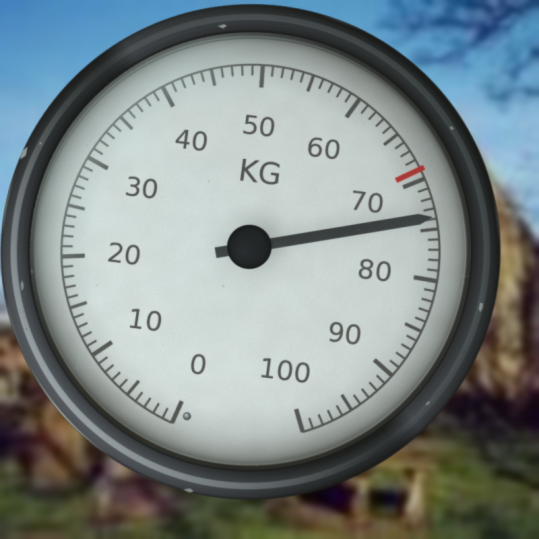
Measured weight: kg 74
